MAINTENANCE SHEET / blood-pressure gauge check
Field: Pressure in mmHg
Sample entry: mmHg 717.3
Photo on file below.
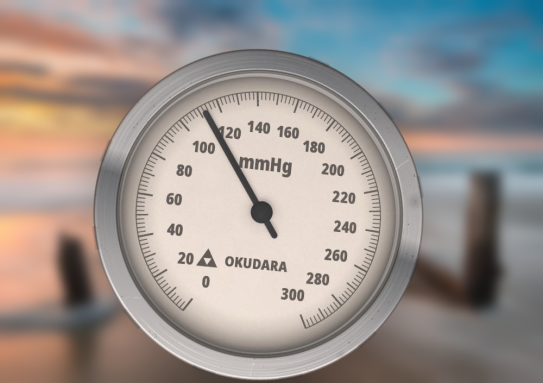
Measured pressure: mmHg 112
